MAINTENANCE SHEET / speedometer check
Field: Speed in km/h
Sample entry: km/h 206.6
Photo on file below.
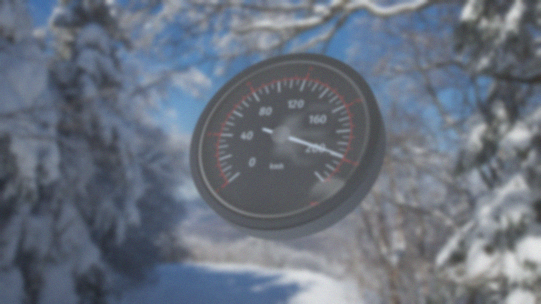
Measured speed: km/h 200
